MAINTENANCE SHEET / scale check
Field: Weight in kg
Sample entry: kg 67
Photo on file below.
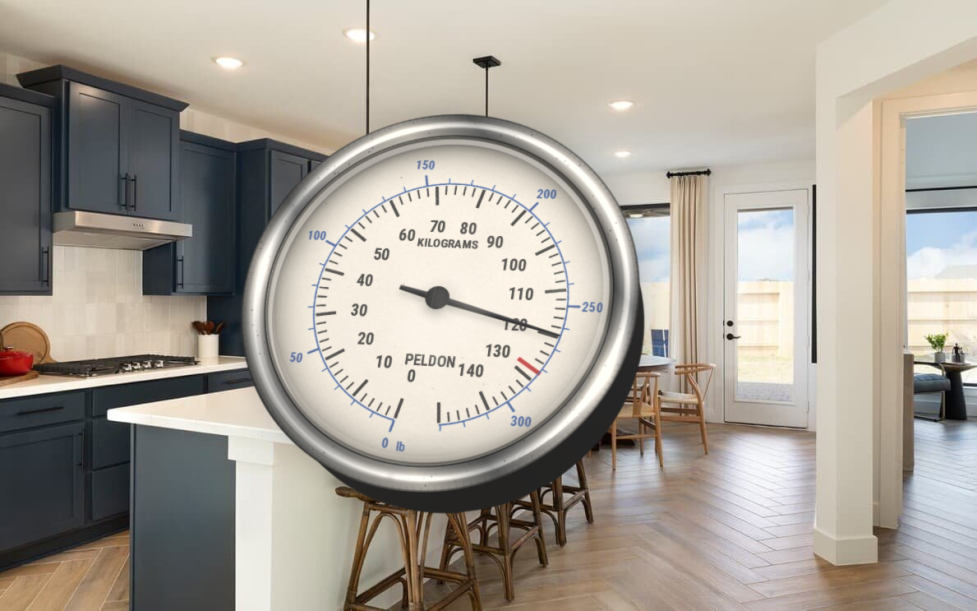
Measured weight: kg 120
